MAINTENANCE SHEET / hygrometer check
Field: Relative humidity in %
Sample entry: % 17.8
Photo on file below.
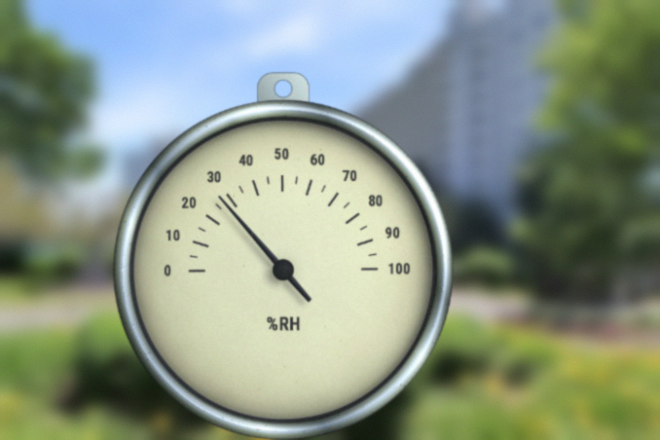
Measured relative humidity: % 27.5
